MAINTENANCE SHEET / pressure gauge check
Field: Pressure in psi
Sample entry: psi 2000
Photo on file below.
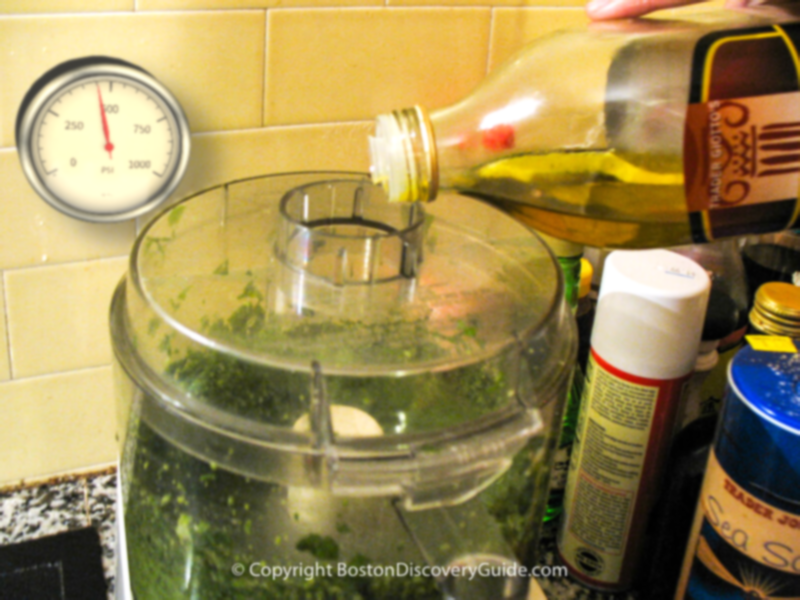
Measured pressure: psi 450
